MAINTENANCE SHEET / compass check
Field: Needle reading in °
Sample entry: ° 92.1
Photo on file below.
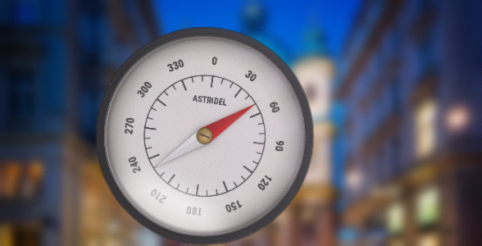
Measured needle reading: ° 50
